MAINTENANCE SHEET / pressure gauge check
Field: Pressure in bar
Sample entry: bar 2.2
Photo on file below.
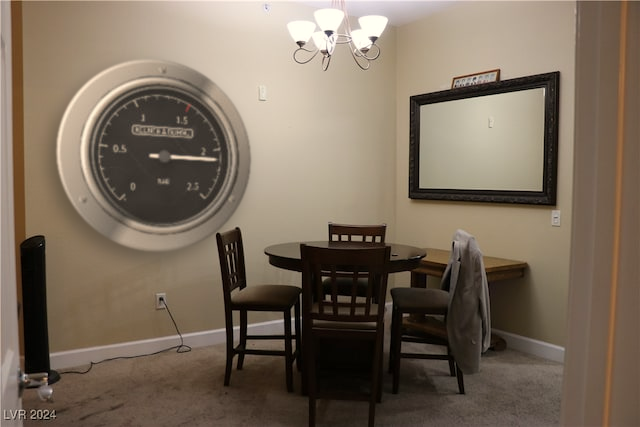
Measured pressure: bar 2.1
